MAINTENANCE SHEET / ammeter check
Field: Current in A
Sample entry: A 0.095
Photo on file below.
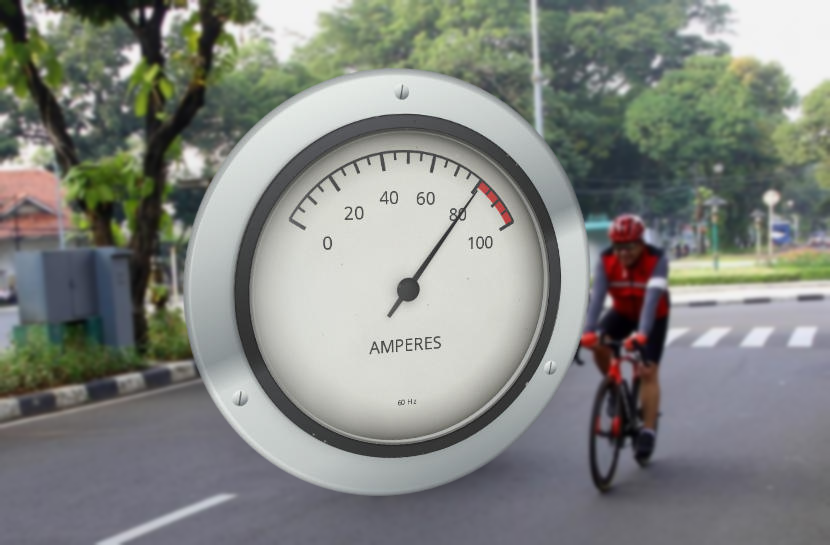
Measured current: A 80
